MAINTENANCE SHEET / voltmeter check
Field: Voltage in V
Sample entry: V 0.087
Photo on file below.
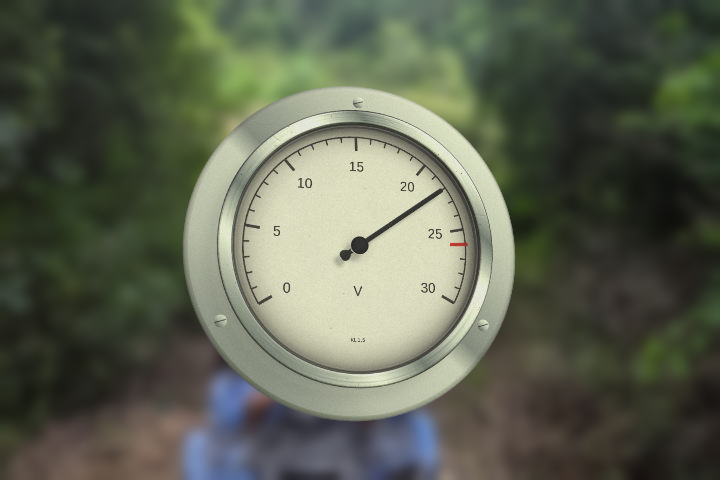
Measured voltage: V 22
